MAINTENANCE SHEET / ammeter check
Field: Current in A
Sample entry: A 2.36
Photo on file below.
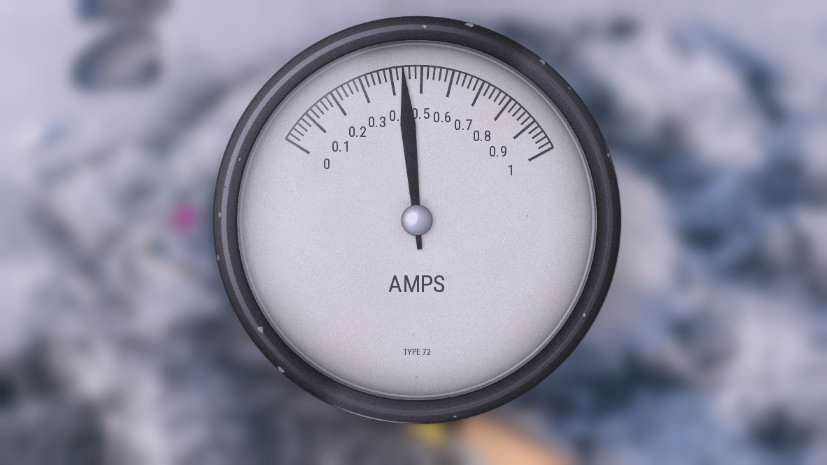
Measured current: A 0.44
